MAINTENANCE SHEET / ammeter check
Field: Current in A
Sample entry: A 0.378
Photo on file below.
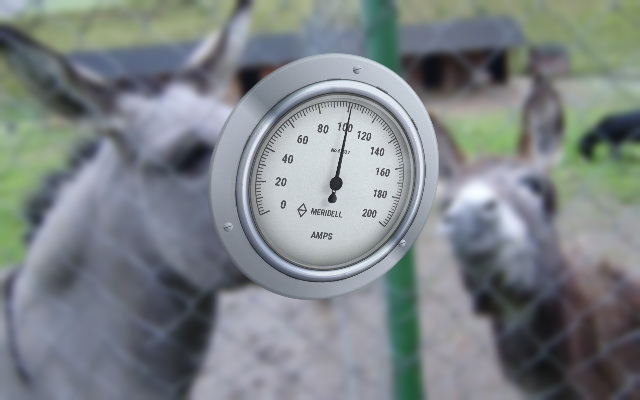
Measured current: A 100
